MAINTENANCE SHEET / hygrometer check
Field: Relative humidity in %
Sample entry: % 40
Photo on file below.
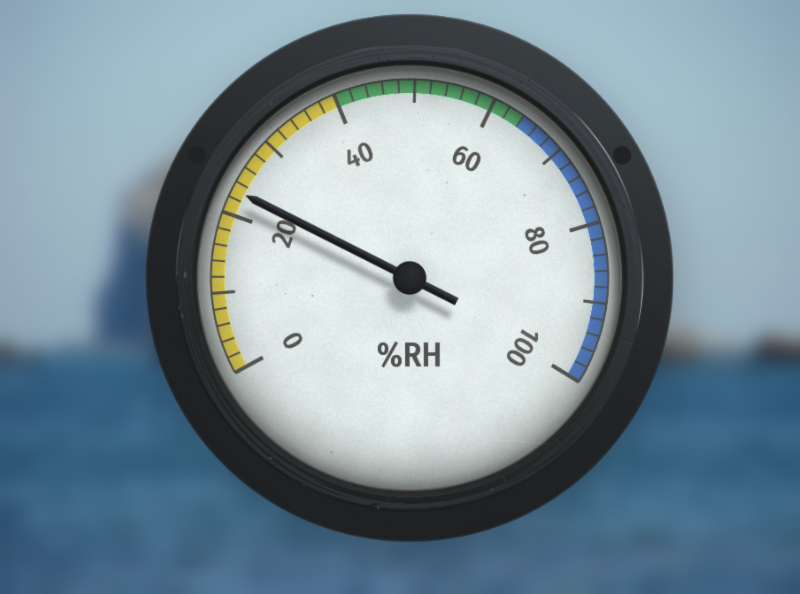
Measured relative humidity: % 23
